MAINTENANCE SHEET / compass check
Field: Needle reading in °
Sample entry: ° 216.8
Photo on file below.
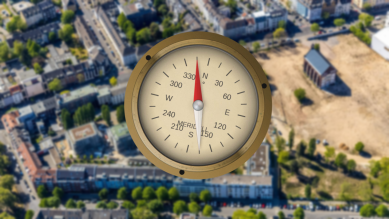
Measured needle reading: ° 345
